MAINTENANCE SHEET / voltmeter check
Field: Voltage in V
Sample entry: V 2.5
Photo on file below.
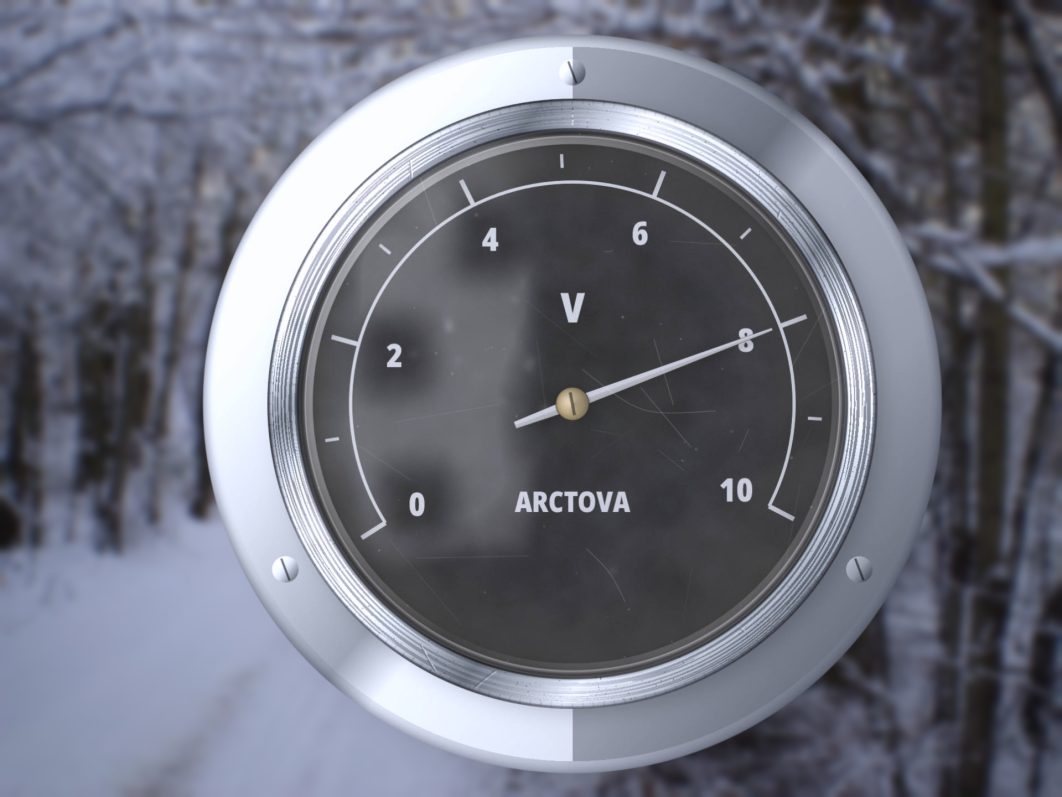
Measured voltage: V 8
